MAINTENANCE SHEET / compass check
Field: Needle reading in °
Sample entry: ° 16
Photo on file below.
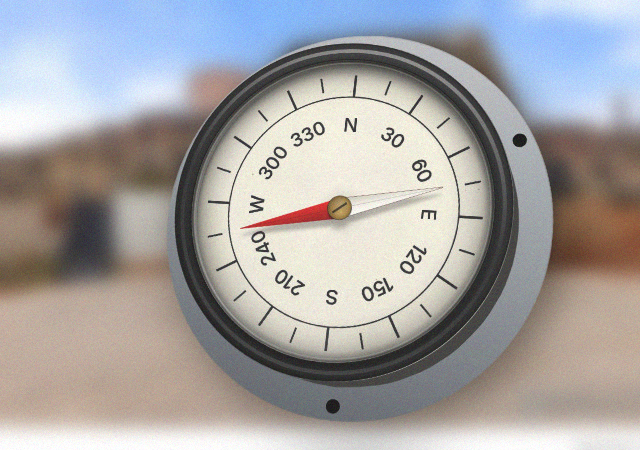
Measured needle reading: ° 255
